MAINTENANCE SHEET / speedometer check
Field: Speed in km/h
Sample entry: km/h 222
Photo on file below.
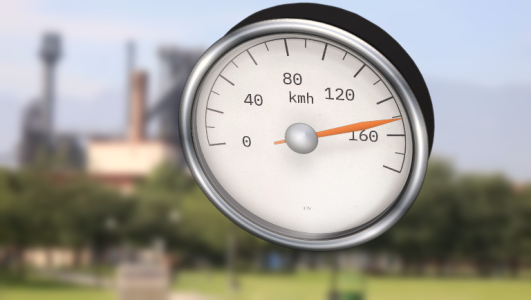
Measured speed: km/h 150
